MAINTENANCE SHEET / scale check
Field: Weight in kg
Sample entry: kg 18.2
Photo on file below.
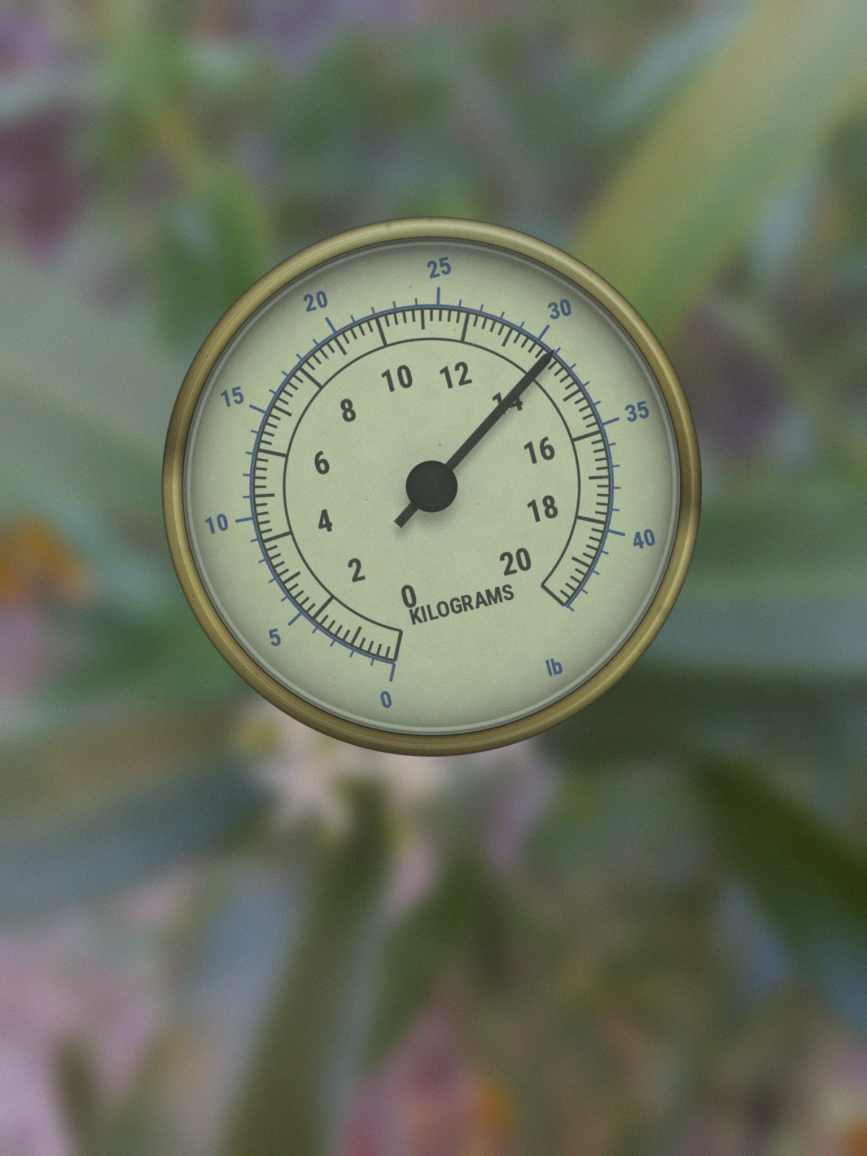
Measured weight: kg 14
